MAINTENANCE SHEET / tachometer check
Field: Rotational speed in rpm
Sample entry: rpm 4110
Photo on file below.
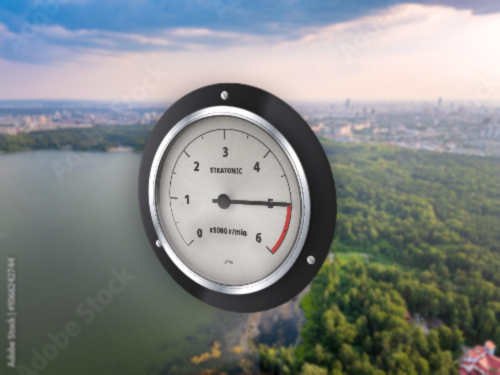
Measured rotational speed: rpm 5000
